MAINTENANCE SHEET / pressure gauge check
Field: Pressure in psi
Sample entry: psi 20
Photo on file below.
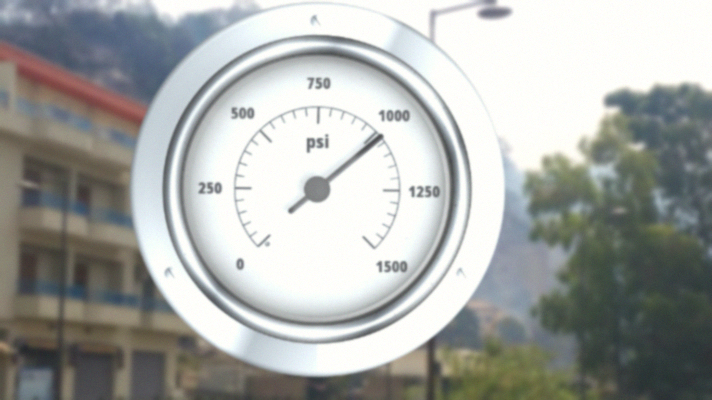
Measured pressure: psi 1025
